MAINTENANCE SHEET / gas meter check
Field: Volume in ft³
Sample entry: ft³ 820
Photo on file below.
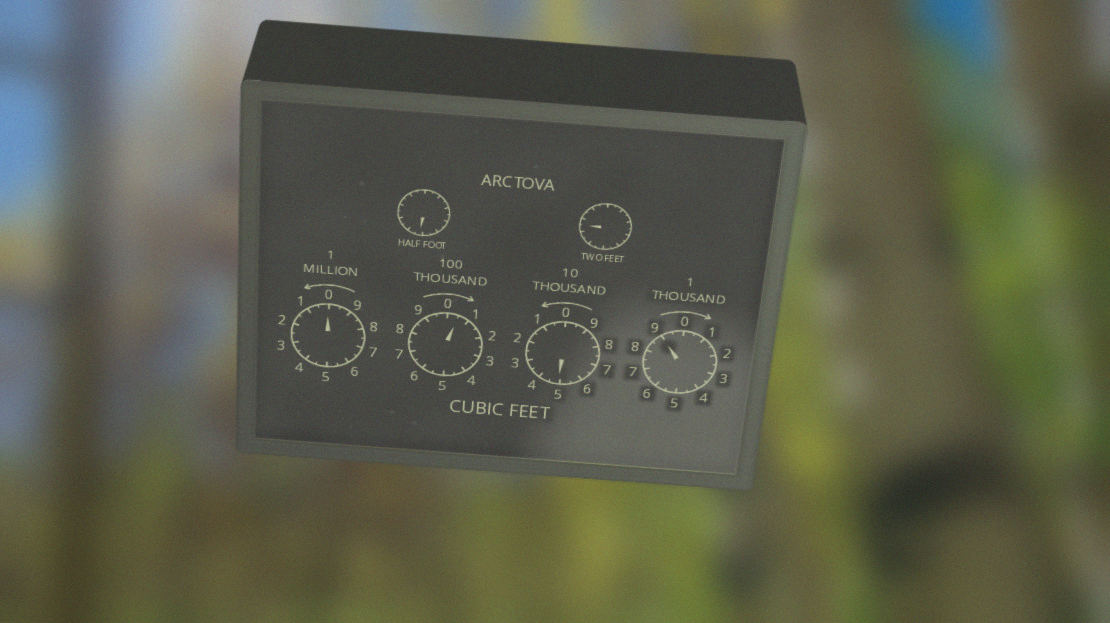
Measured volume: ft³ 4900
